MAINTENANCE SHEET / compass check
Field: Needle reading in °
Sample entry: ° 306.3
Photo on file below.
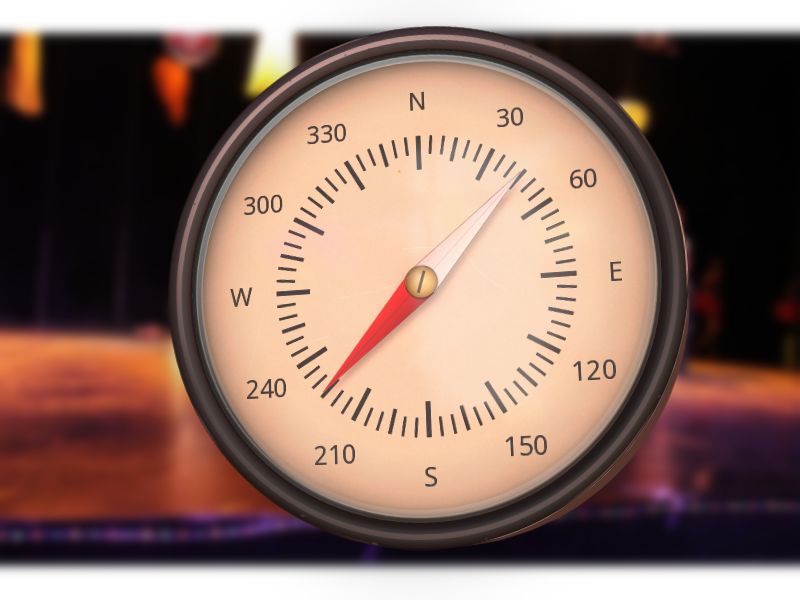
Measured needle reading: ° 225
